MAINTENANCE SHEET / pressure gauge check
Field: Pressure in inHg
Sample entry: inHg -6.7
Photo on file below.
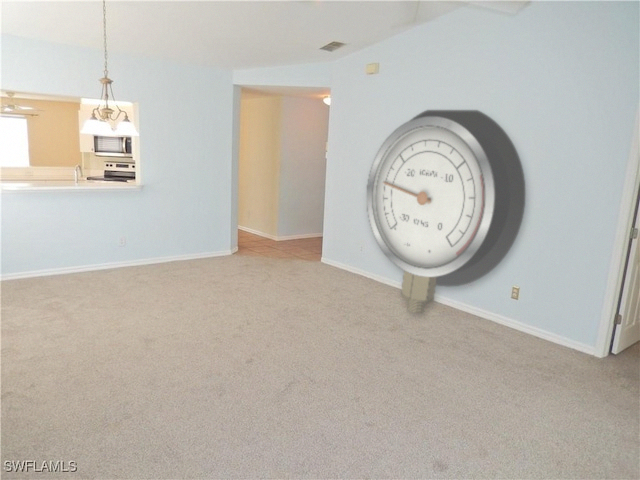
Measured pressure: inHg -24
